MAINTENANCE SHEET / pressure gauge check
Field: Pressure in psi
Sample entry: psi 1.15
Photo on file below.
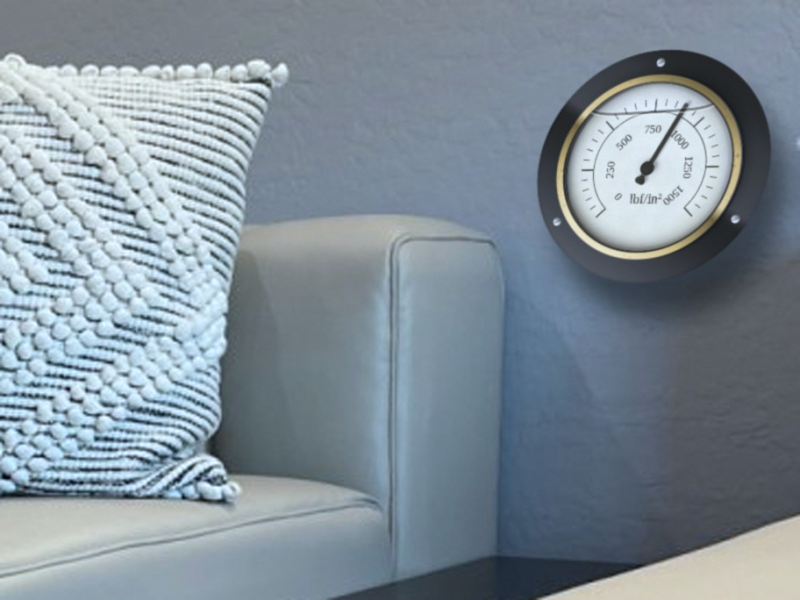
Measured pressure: psi 900
